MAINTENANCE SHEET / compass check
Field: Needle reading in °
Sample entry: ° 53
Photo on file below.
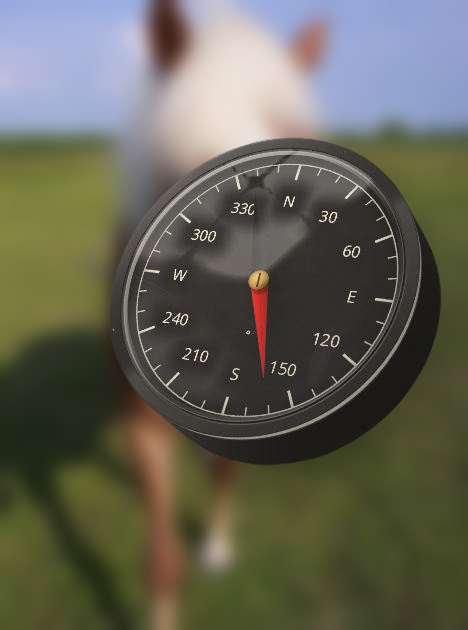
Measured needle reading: ° 160
